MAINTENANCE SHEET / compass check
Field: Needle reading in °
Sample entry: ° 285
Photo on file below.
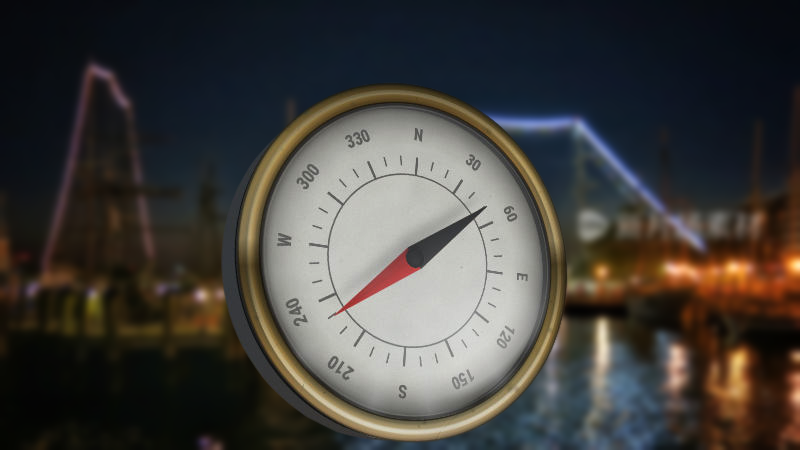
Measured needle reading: ° 230
